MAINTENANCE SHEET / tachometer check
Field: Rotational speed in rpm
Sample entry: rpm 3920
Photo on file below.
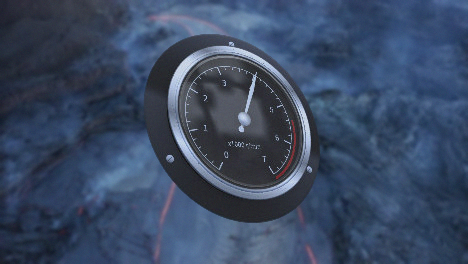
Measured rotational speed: rpm 4000
